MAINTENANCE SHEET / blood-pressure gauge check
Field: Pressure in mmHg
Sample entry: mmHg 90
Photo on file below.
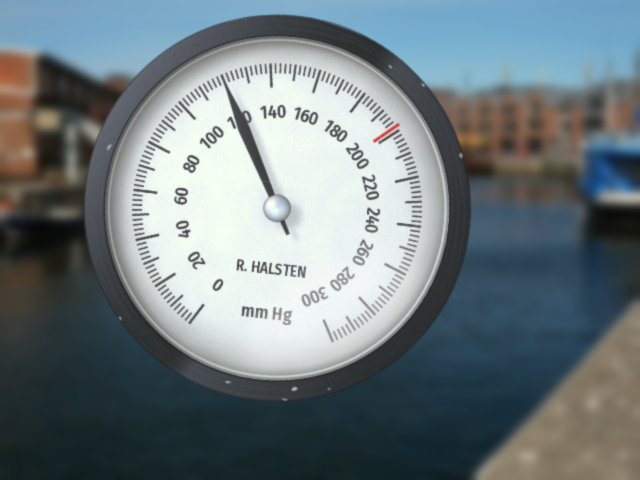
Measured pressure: mmHg 120
